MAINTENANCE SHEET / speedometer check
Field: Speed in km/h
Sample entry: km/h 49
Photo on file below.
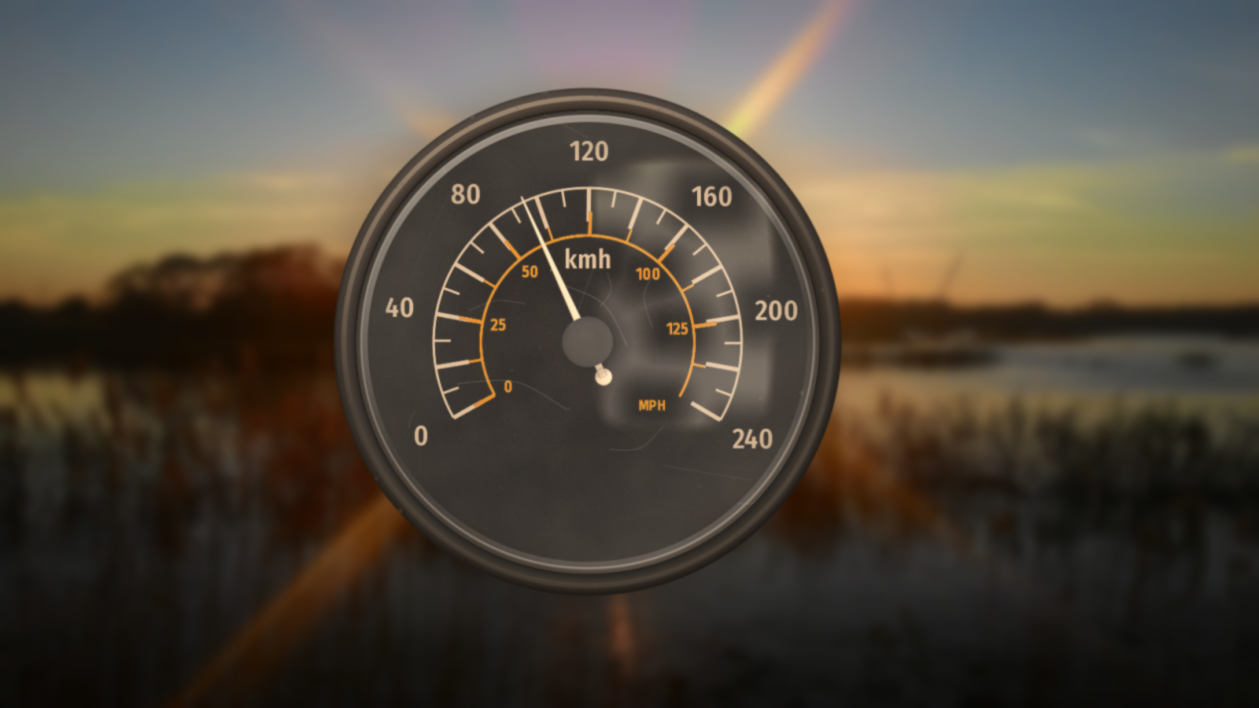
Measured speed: km/h 95
